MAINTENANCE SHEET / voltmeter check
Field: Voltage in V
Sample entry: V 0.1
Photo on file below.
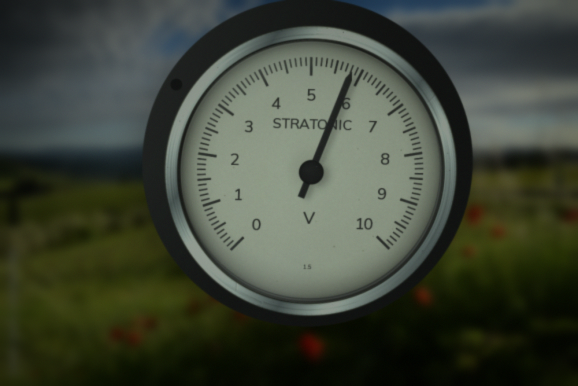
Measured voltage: V 5.8
